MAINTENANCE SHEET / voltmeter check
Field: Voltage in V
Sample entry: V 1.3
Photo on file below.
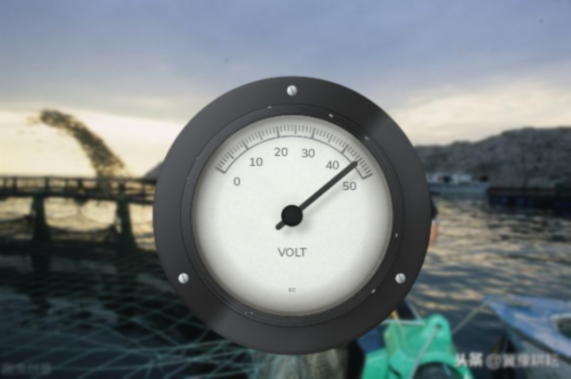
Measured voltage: V 45
